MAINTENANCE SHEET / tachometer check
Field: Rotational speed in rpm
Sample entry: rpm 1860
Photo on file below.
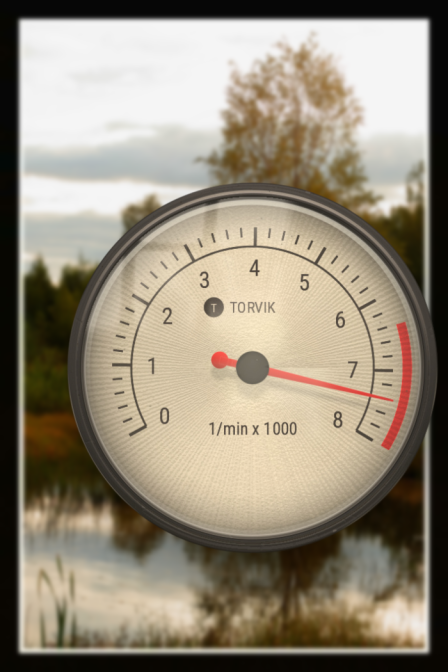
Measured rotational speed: rpm 7400
